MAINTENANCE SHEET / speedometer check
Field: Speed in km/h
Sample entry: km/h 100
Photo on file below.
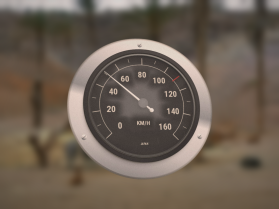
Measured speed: km/h 50
